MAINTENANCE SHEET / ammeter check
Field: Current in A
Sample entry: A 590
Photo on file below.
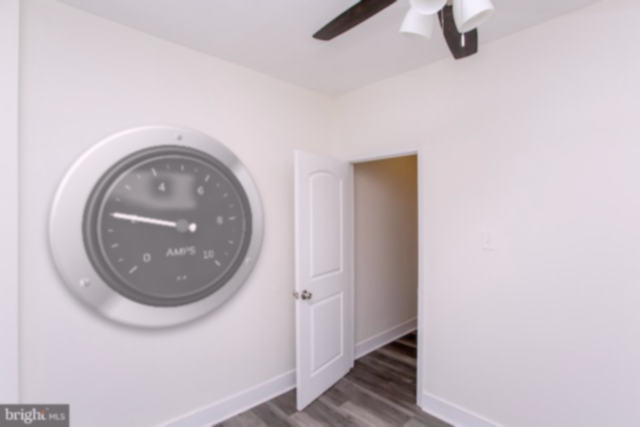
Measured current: A 2
